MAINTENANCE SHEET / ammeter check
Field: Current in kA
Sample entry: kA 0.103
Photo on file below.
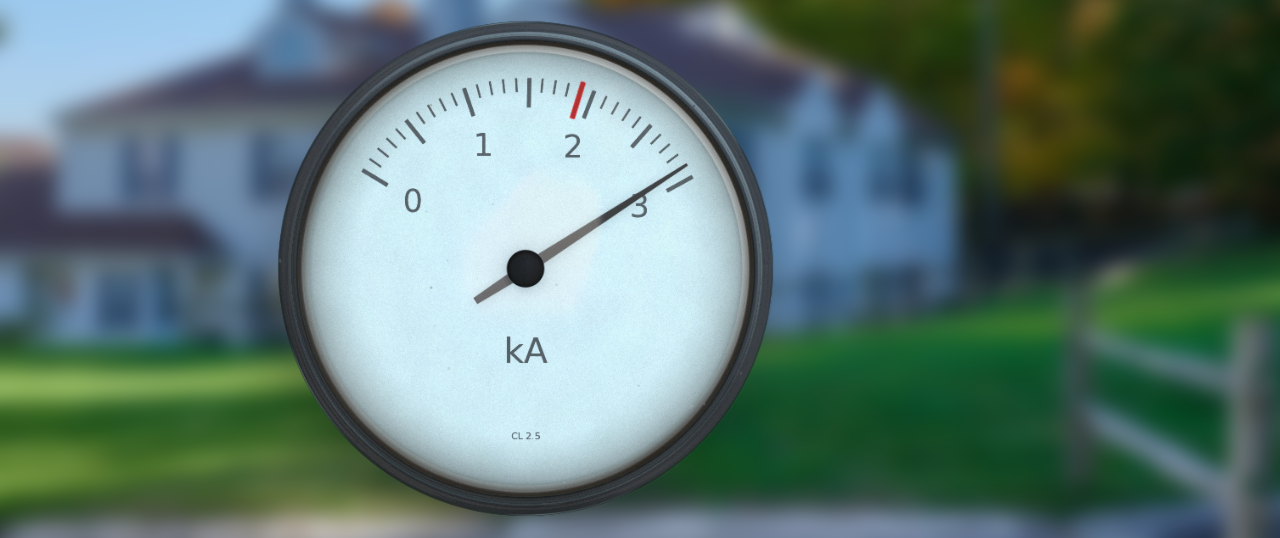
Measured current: kA 2.9
